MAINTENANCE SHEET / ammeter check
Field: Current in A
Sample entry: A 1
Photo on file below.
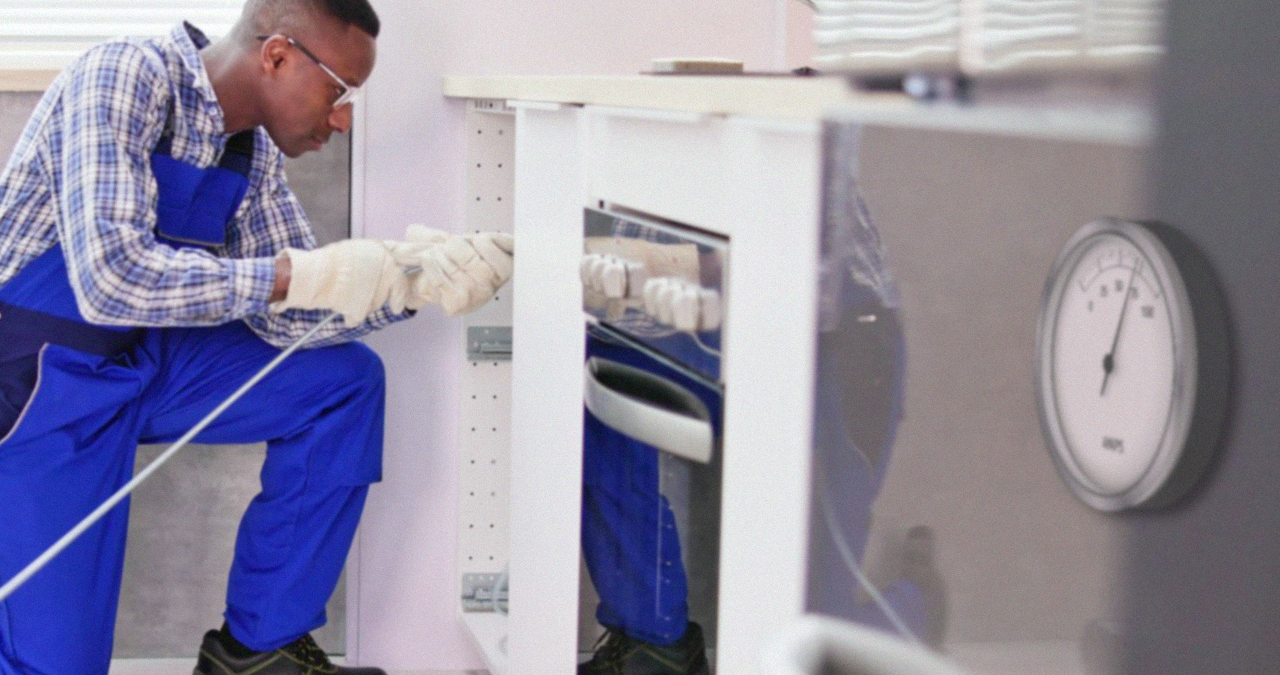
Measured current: A 75
